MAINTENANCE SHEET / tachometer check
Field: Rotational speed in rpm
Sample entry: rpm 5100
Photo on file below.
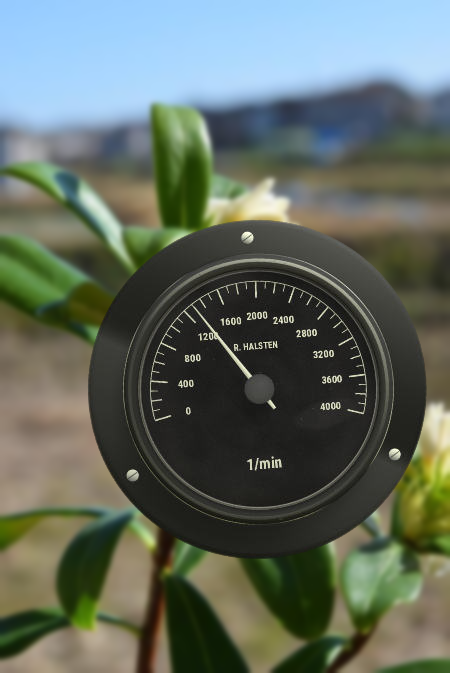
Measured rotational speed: rpm 1300
